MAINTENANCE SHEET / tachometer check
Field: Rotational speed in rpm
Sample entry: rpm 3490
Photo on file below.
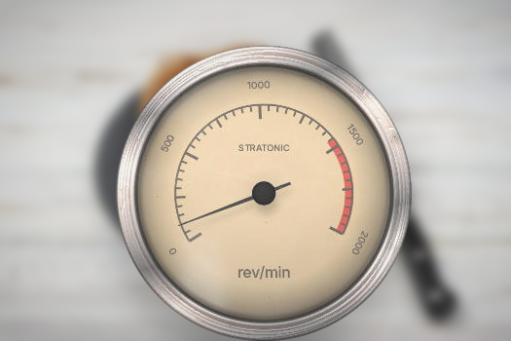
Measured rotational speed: rpm 100
